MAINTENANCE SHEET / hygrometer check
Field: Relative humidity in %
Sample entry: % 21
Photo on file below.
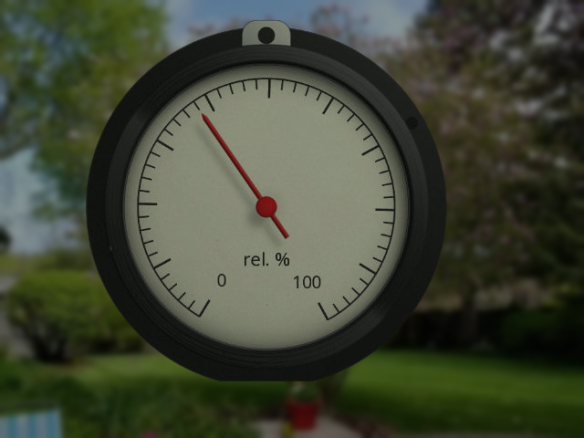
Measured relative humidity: % 38
